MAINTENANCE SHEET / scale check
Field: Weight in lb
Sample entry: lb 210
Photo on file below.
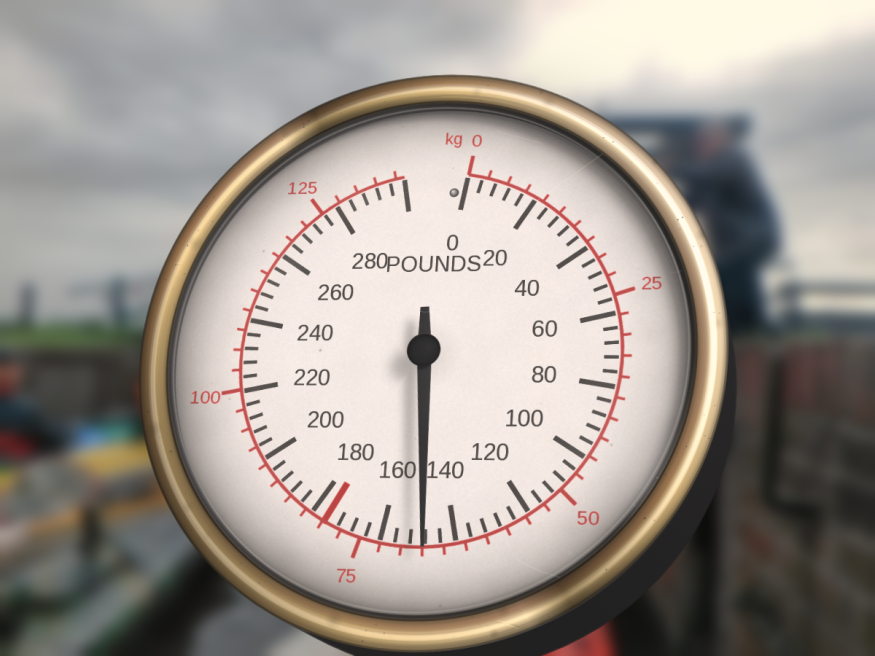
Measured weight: lb 148
